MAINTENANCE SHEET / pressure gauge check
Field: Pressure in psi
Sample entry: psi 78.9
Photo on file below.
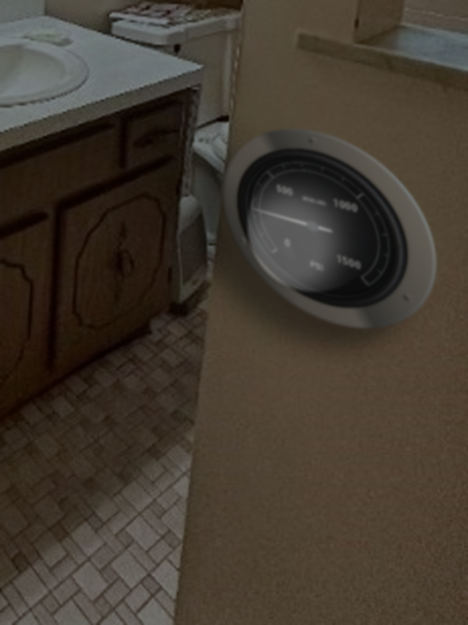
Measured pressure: psi 250
